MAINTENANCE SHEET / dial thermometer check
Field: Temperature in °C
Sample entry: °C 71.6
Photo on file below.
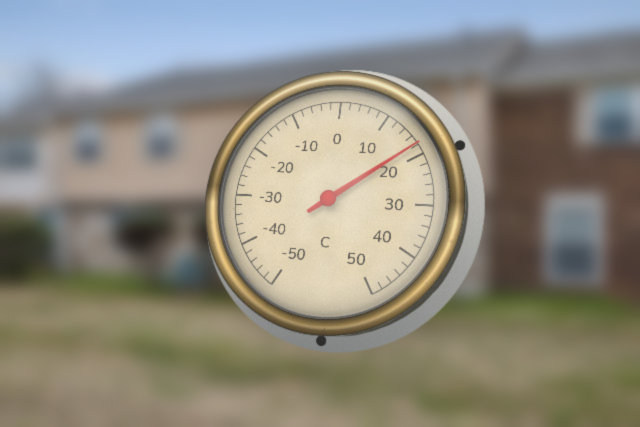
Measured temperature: °C 18
